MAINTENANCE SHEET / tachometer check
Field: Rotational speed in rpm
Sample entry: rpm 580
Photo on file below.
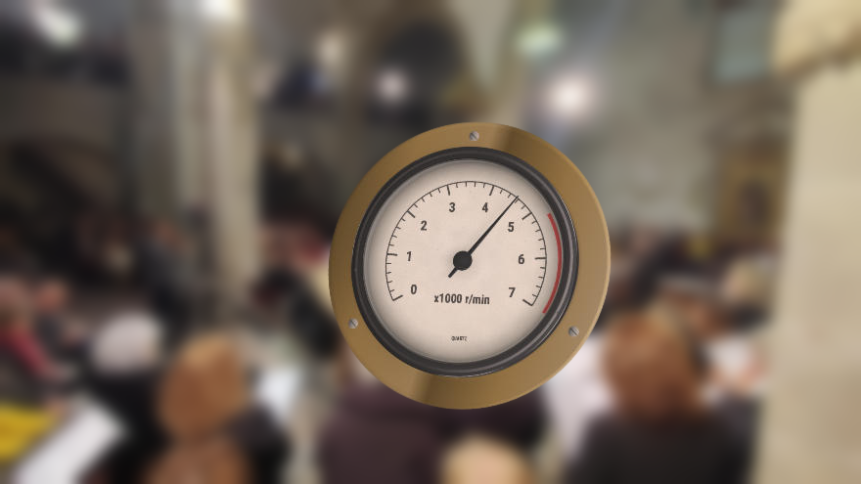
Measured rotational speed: rpm 4600
